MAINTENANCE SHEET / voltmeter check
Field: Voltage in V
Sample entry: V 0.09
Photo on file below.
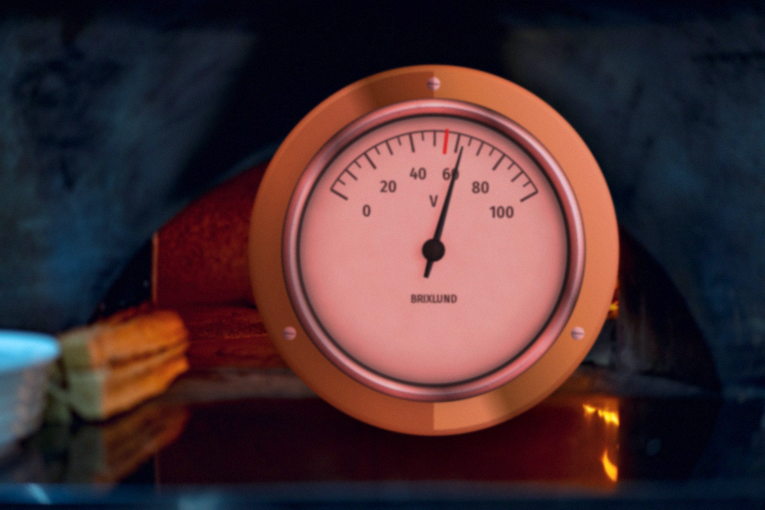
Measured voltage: V 62.5
